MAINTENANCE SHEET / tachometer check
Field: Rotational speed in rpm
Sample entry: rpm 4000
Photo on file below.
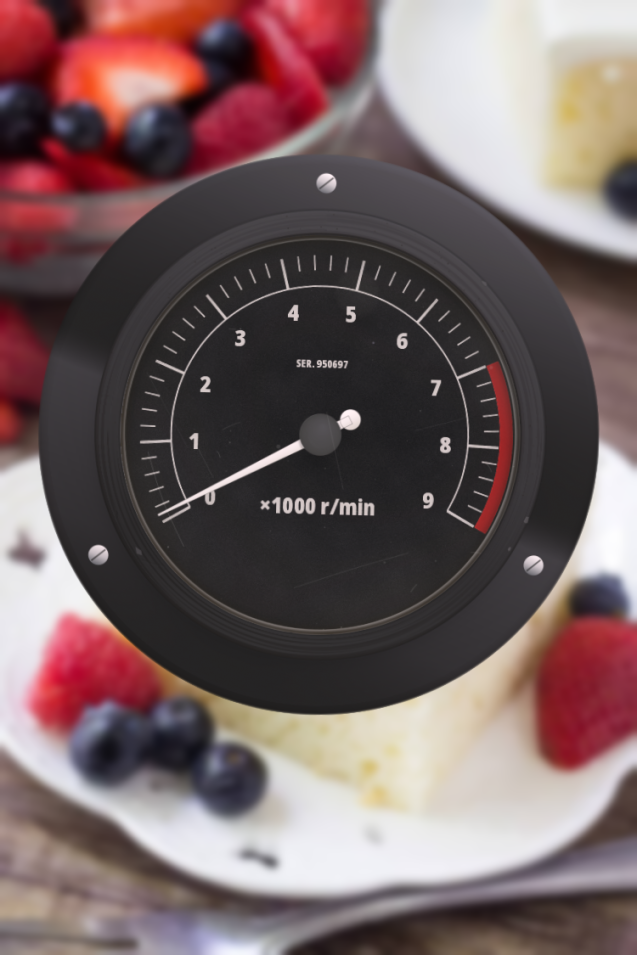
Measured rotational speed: rpm 100
